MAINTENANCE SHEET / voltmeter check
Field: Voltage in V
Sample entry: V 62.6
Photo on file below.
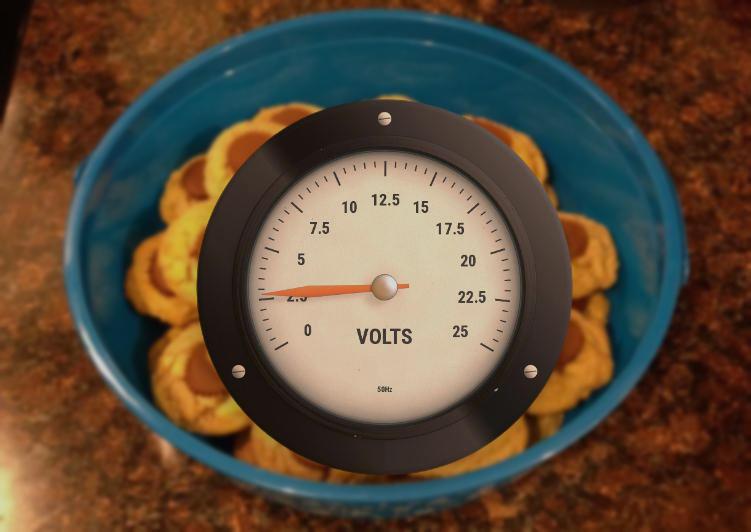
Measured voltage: V 2.75
